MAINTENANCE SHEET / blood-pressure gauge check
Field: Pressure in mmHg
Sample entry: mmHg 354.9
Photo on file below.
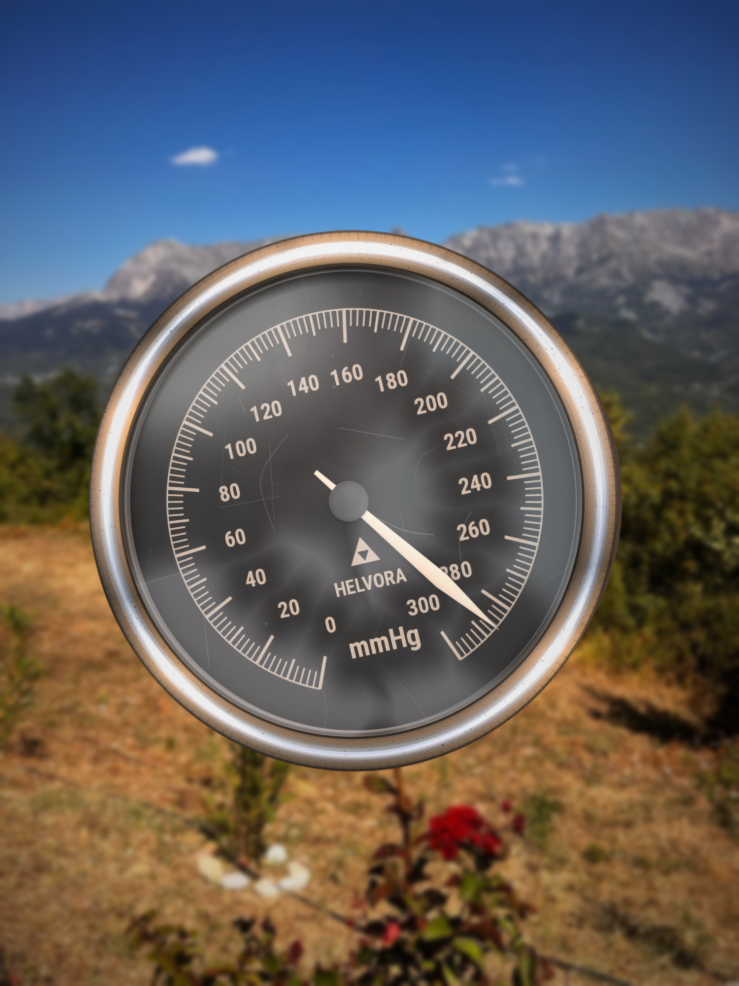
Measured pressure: mmHg 286
